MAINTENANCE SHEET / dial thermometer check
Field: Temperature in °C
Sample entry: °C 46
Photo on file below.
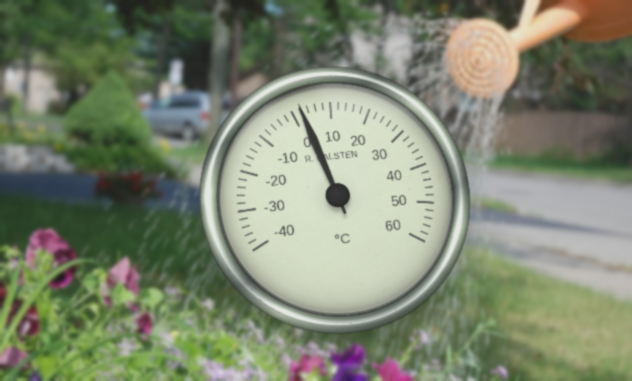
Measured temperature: °C 2
